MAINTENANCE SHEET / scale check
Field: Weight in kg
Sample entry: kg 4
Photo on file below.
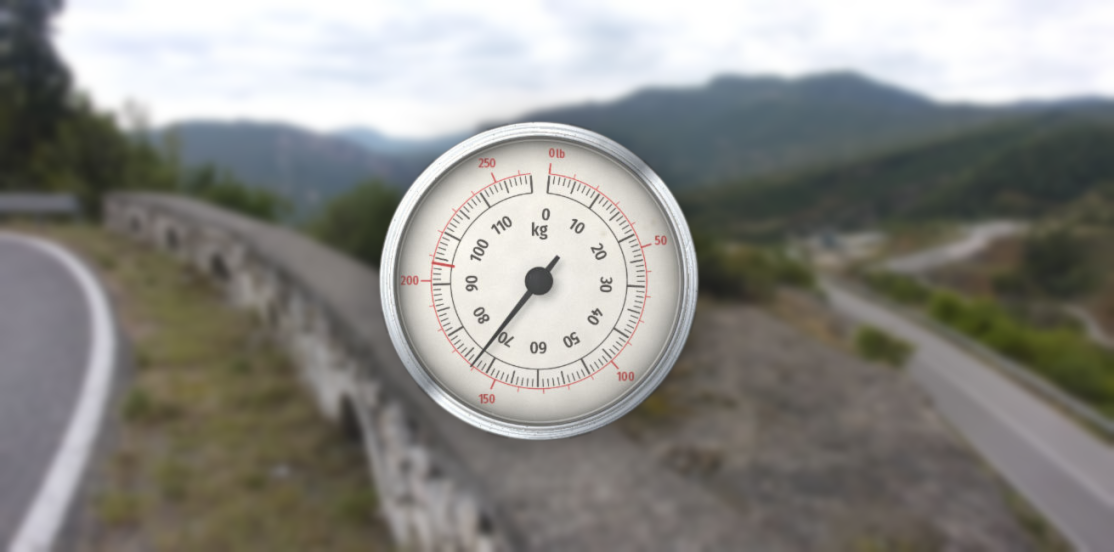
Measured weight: kg 73
